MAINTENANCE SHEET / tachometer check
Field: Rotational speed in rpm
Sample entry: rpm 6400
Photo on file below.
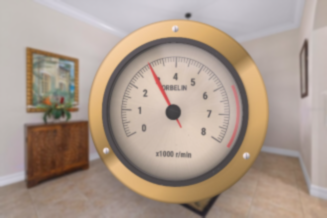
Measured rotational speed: rpm 3000
